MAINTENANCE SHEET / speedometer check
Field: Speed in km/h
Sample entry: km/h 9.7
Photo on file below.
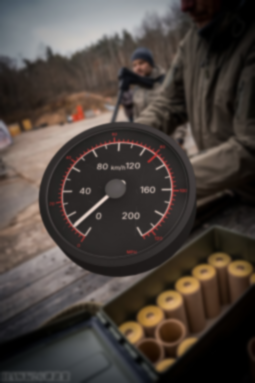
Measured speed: km/h 10
